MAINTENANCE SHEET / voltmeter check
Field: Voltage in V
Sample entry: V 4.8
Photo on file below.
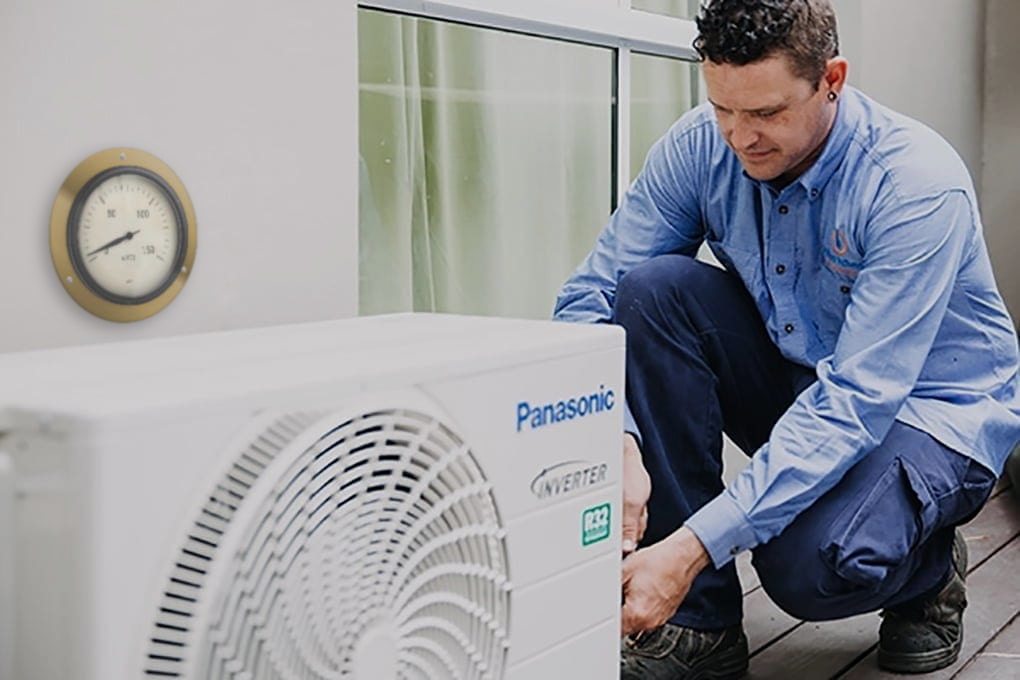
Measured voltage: V 5
